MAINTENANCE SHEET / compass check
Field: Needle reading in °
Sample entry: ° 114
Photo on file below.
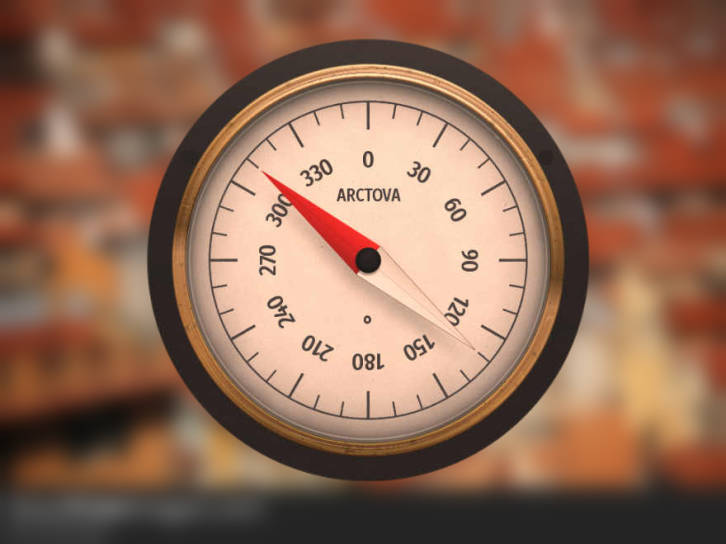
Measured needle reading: ° 310
